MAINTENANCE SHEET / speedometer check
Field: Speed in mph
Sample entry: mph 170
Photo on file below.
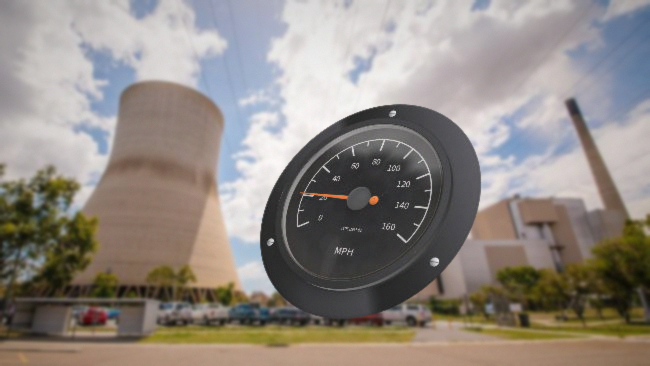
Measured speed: mph 20
